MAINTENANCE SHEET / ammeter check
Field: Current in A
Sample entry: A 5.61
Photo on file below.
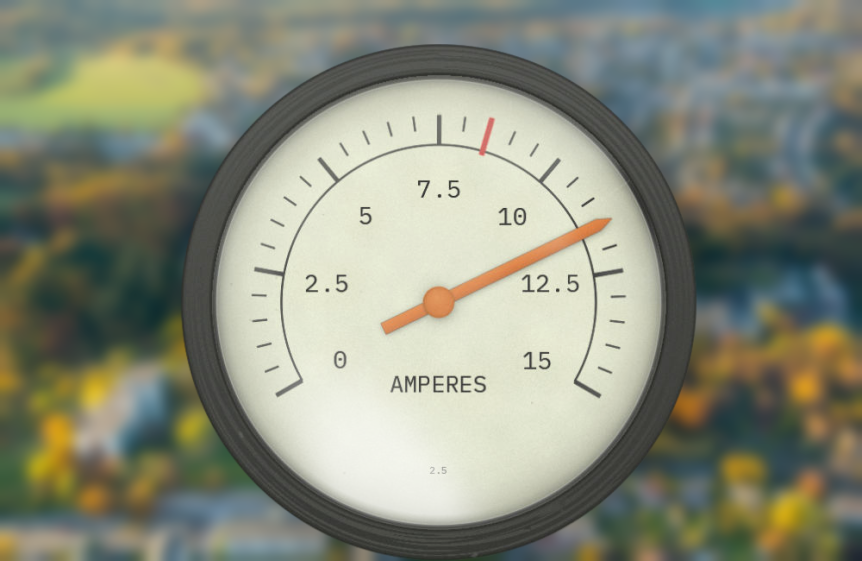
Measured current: A 11.5
